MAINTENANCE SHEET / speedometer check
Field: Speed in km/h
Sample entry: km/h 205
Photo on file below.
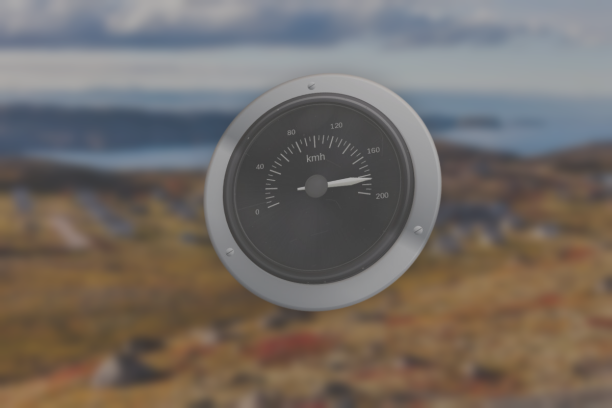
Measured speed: km/h 185
